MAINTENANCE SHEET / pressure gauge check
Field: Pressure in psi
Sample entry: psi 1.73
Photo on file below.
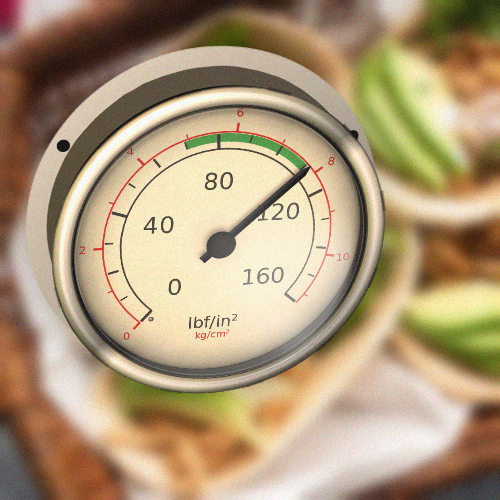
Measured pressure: psi 110
